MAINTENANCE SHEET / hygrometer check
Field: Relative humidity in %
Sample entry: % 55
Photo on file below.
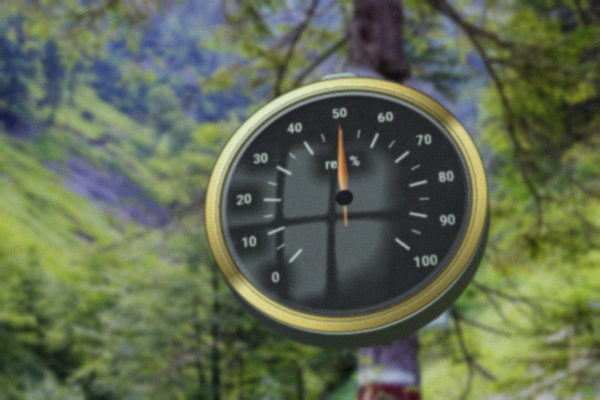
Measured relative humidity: % 50
